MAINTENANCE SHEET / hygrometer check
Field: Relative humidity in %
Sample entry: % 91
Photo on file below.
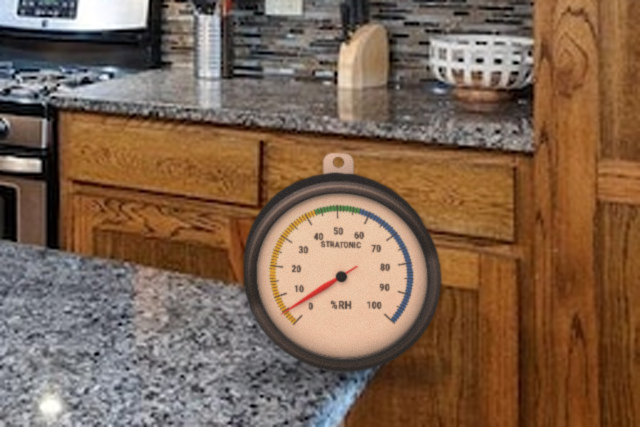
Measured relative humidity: % 5
